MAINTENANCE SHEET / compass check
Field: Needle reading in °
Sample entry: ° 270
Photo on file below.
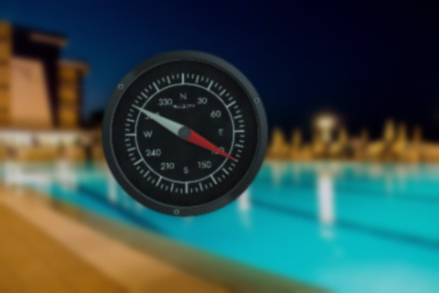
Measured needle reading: ° 120
